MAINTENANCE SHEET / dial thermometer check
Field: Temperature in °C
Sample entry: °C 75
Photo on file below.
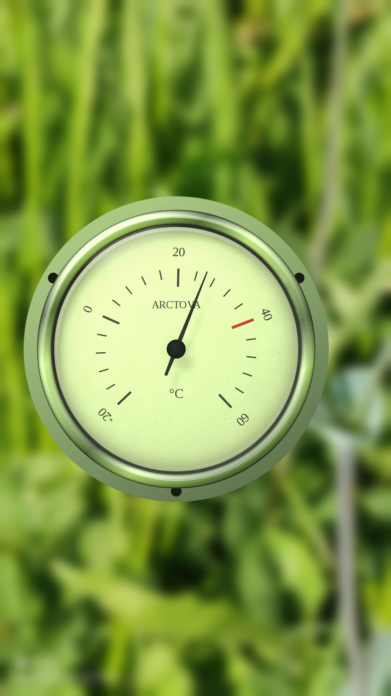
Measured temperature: °C 26
